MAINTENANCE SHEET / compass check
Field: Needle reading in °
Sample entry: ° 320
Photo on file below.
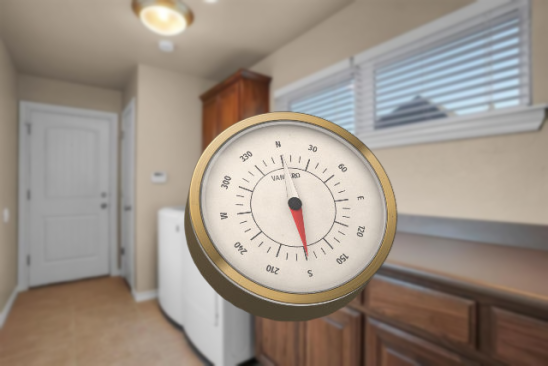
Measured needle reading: ° 180
